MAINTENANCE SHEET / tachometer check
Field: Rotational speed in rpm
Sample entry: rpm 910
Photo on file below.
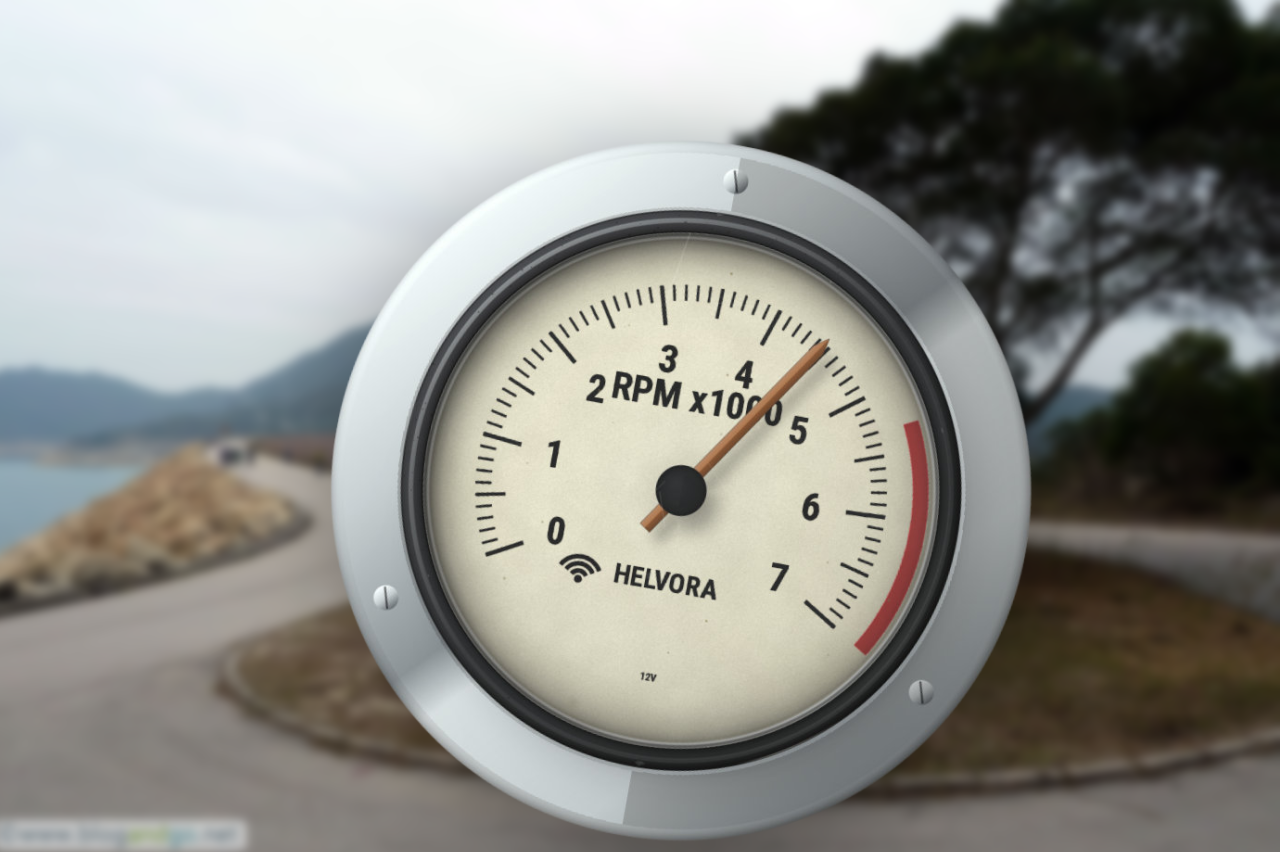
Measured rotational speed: rpm 4450
